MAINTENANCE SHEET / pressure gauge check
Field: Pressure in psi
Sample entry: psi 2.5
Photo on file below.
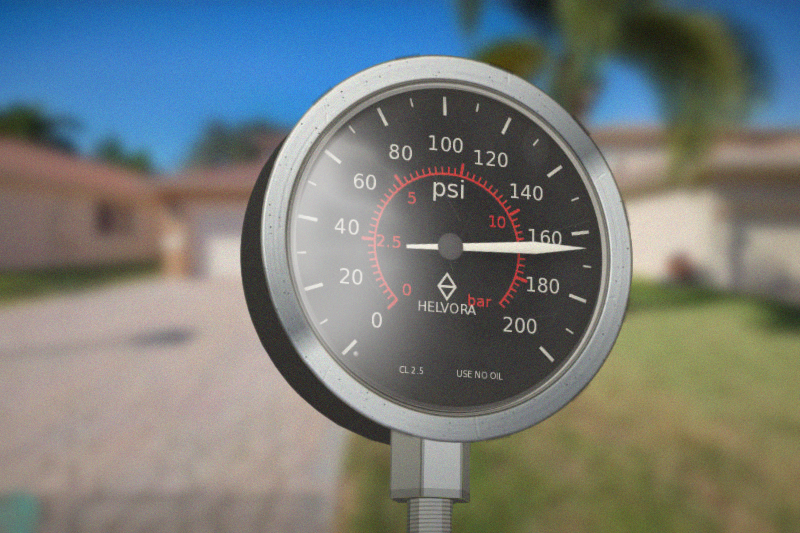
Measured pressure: psi 165
